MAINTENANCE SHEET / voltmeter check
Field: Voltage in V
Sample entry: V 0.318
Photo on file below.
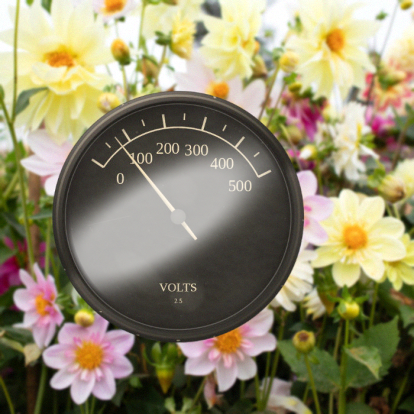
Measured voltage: V 75
